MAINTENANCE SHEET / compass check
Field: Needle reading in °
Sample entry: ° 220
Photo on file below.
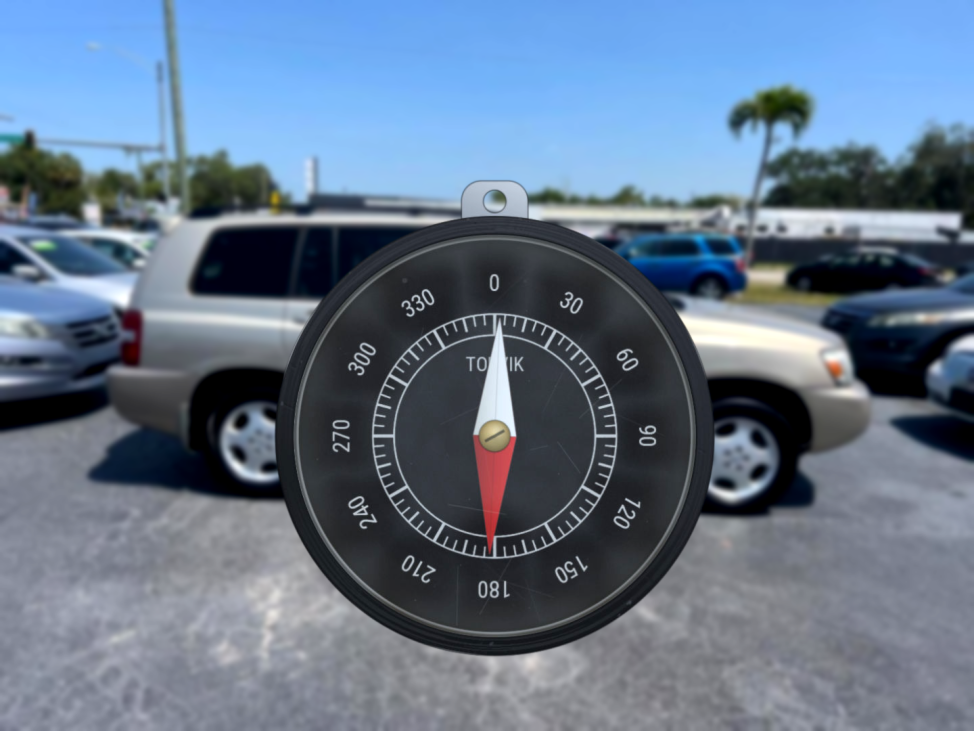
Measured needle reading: ° 182.5
